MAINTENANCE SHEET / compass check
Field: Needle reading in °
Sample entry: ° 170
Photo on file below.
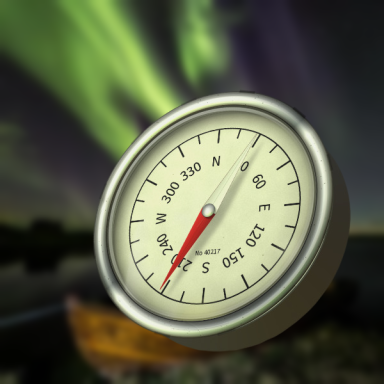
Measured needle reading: ° 210
